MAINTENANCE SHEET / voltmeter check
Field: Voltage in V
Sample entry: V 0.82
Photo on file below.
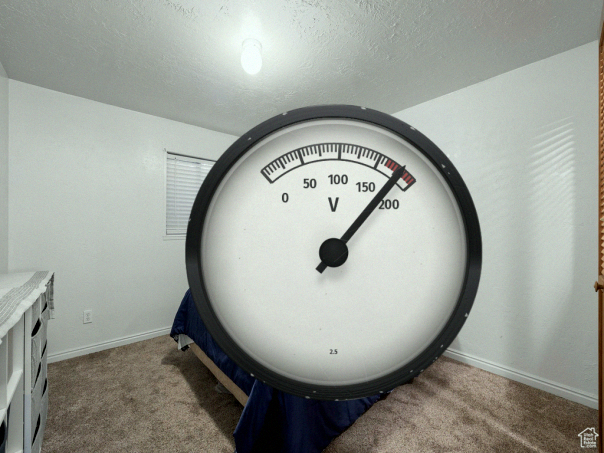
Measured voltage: V 180
